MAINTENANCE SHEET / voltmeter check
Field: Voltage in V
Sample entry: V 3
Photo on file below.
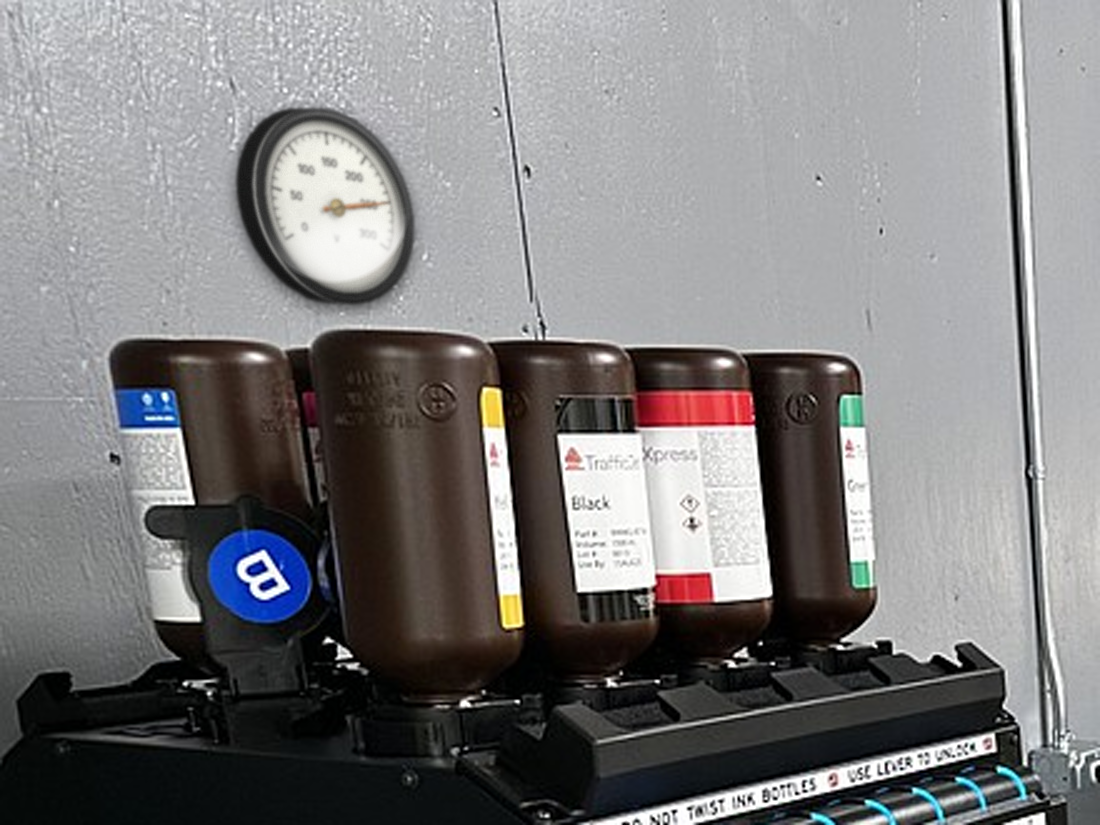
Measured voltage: V 250
